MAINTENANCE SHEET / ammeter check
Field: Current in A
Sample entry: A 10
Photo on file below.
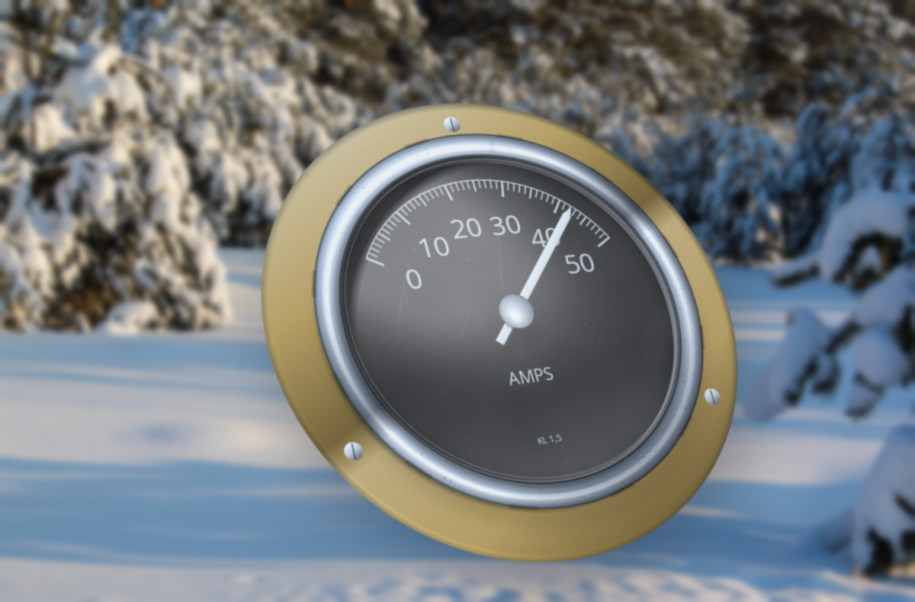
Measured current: A 42
